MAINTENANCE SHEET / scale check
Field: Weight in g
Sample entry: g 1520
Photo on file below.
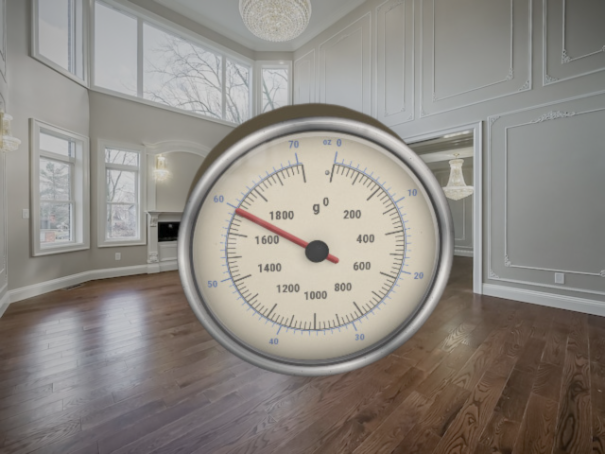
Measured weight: g 1700
